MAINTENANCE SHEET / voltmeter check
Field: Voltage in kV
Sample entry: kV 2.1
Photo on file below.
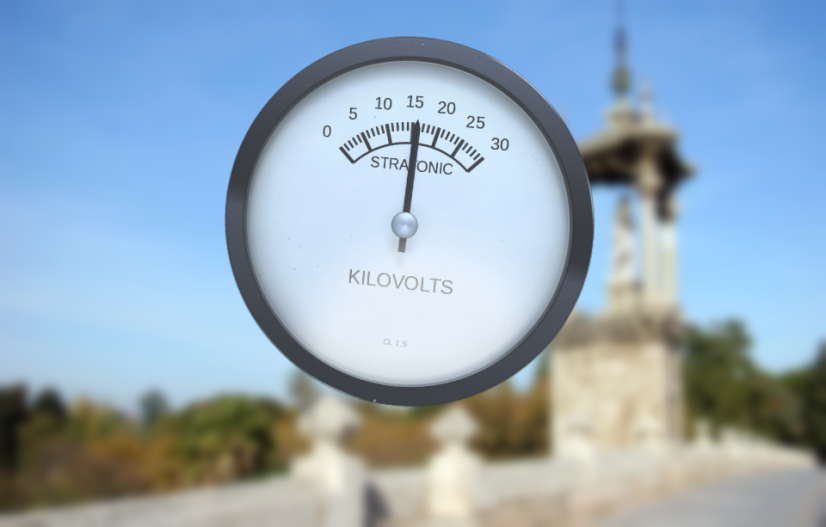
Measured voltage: kV 16
